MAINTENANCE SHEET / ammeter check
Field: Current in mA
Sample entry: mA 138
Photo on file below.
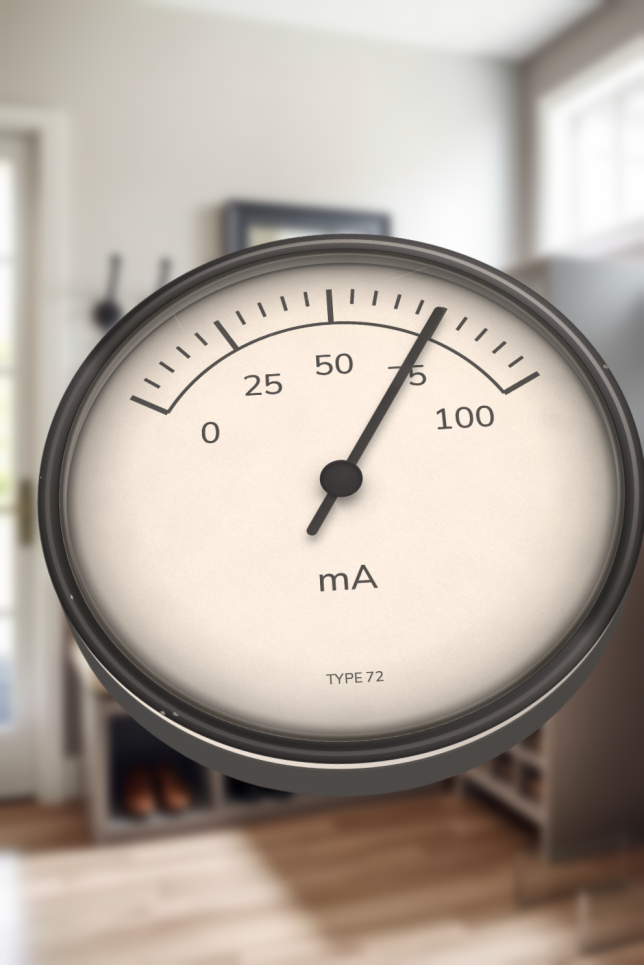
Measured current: mA 75
